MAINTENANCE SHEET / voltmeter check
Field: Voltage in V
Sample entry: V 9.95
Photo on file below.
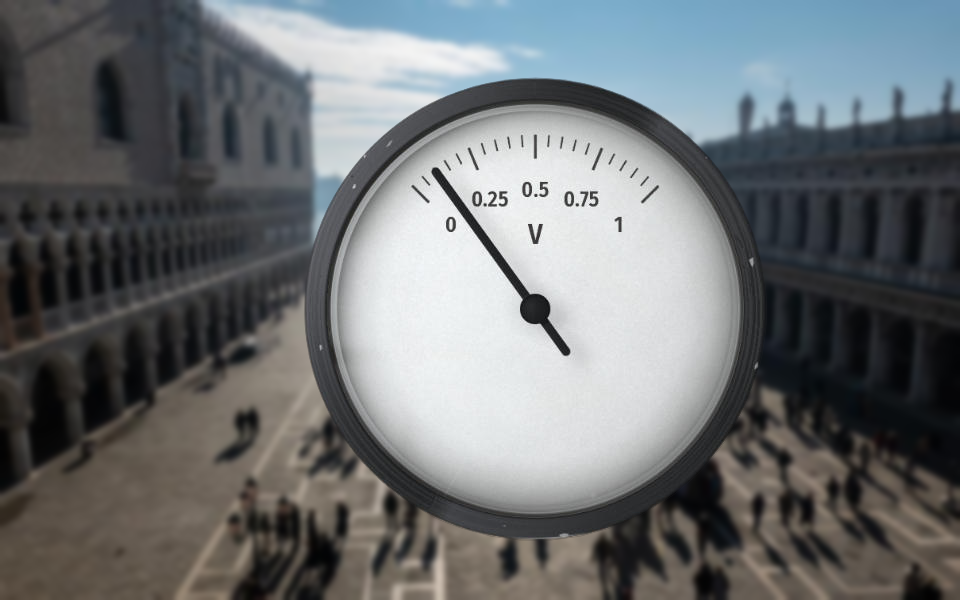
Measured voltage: V 0.1
